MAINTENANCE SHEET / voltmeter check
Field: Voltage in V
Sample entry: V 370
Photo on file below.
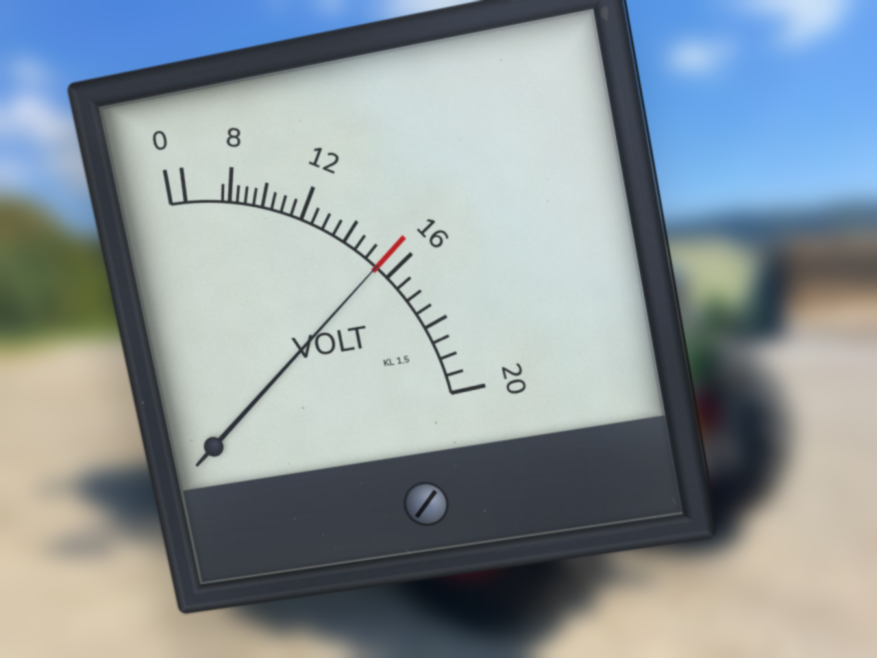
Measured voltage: V 15.5
